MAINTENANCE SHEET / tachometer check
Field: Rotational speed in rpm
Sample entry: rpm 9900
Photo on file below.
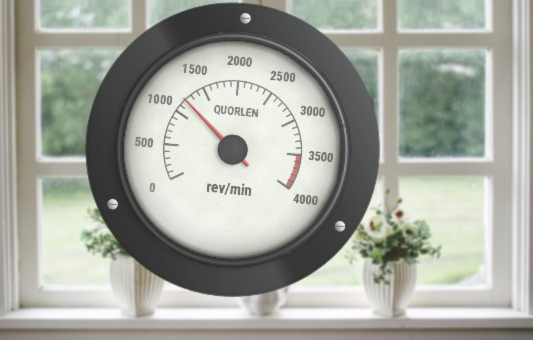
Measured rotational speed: rpm 1200
